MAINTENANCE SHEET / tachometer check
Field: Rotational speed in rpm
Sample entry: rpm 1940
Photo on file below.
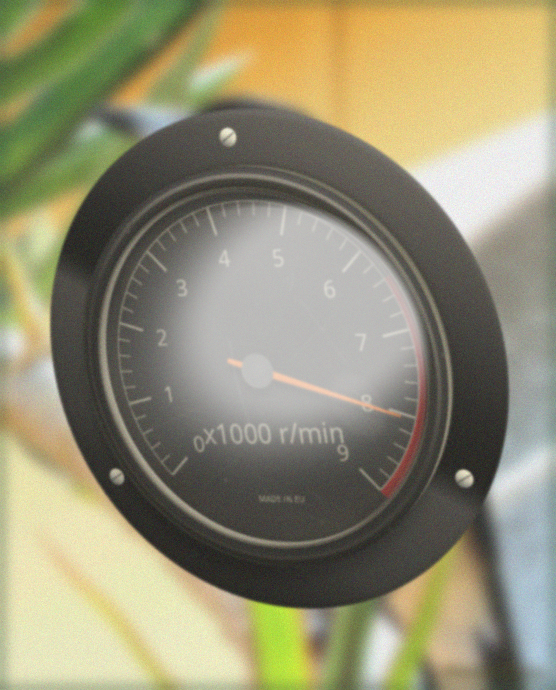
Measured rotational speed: rpm 8000
